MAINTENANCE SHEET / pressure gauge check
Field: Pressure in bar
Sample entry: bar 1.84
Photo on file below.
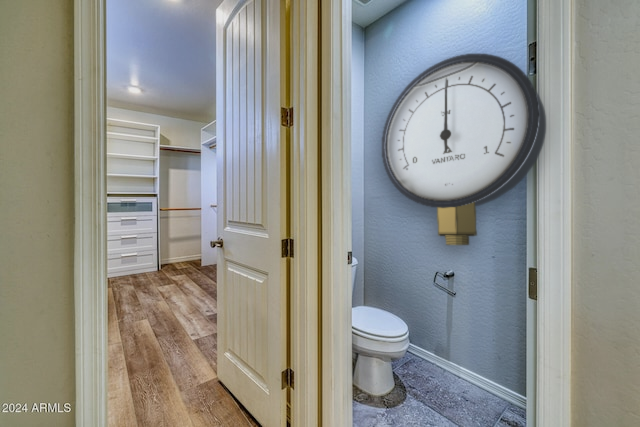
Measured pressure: bar 0.5
